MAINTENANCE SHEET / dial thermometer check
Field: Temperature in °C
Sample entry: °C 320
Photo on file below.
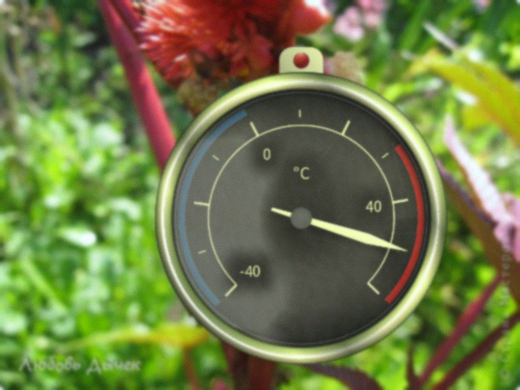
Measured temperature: °C 50
